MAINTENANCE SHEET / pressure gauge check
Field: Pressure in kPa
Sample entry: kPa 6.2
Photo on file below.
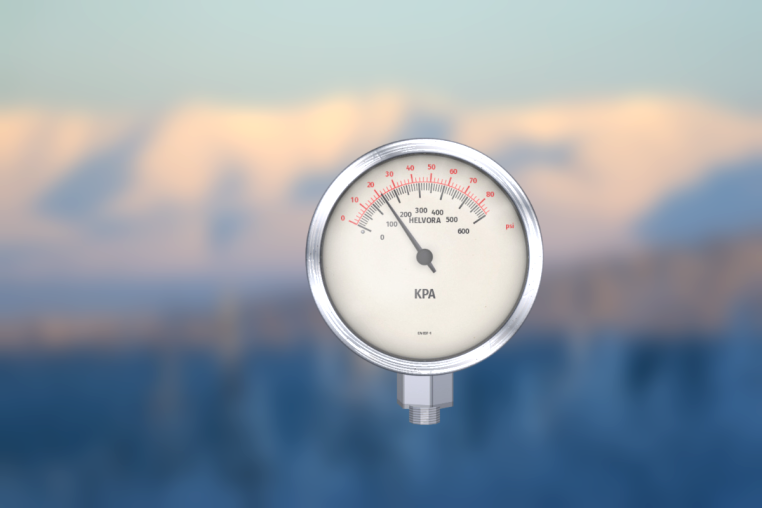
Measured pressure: kPa 150
